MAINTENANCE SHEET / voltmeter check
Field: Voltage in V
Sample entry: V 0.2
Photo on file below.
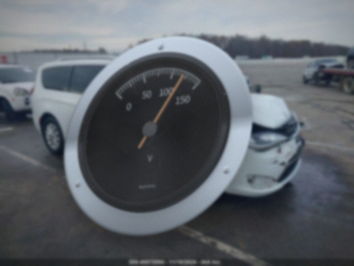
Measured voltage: V 125
